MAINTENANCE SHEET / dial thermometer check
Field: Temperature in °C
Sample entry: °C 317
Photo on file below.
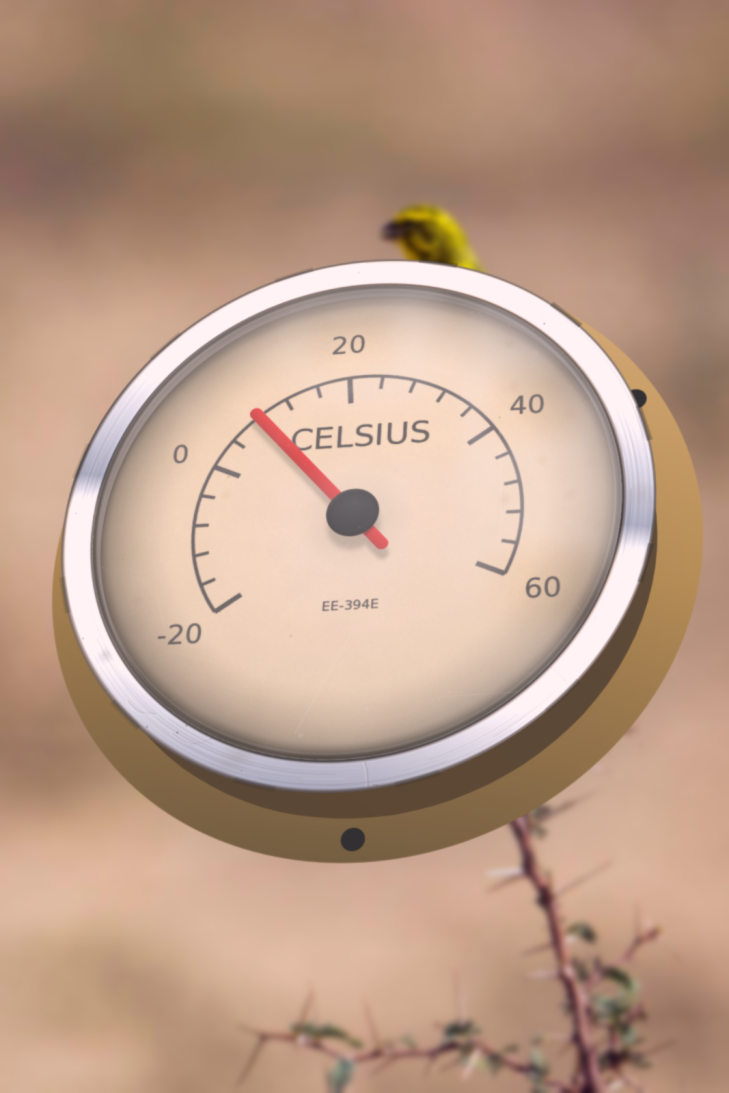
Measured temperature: °C 8
